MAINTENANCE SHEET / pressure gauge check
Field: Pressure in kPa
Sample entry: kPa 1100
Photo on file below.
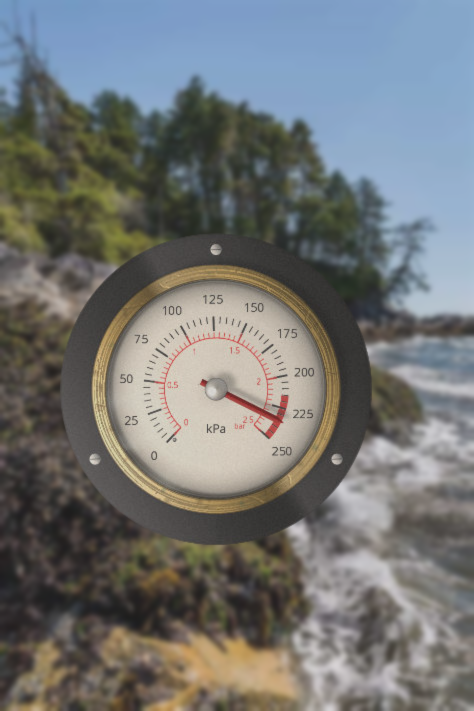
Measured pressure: kPa 235
